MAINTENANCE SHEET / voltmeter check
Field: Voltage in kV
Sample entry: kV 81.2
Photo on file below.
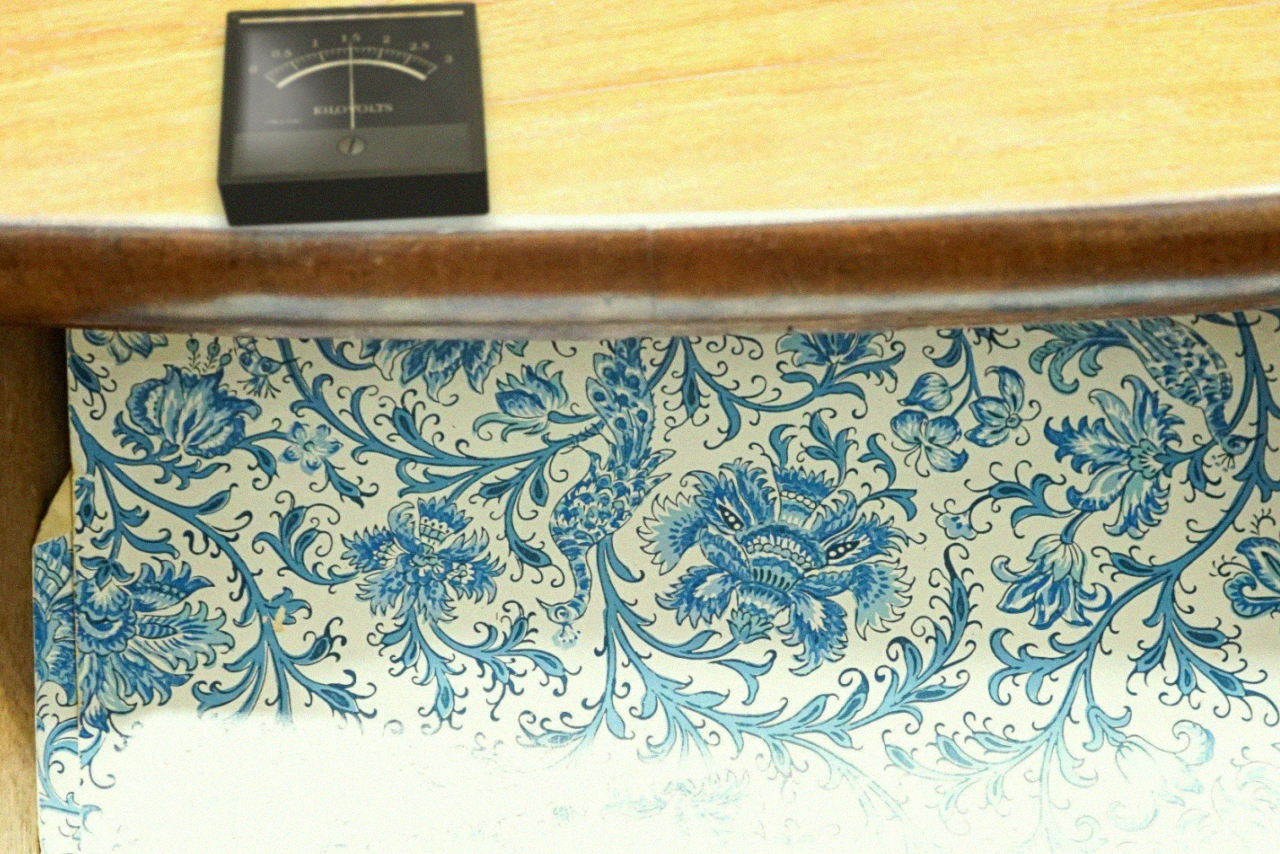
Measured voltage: kV 1.5
